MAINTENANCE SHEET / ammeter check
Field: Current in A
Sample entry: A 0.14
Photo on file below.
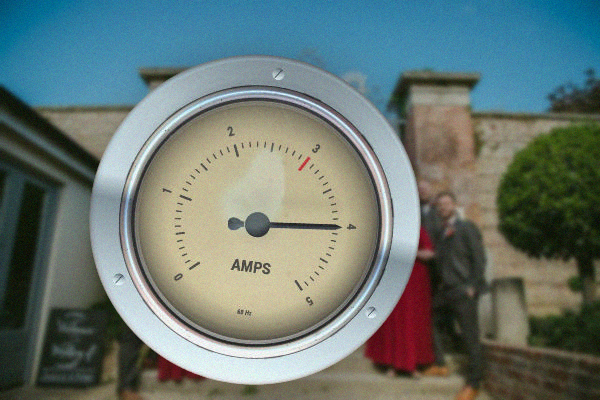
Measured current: A 4
